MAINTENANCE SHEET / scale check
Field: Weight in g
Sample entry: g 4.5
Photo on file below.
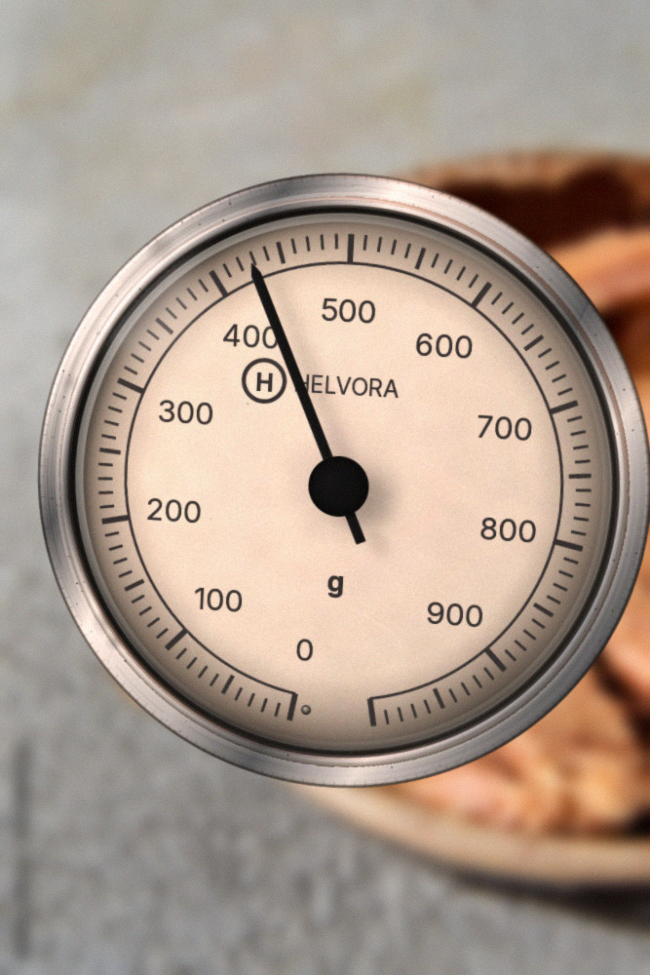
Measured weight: g 430
